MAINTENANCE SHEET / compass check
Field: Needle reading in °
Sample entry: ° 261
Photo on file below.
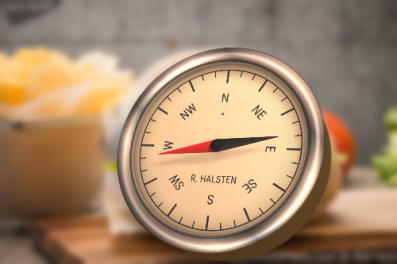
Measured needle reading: ° 260
